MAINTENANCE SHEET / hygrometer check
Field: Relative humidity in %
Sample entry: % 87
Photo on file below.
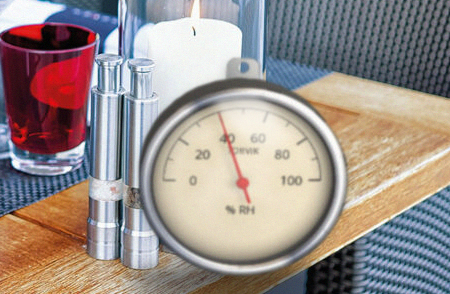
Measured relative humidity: % 40
